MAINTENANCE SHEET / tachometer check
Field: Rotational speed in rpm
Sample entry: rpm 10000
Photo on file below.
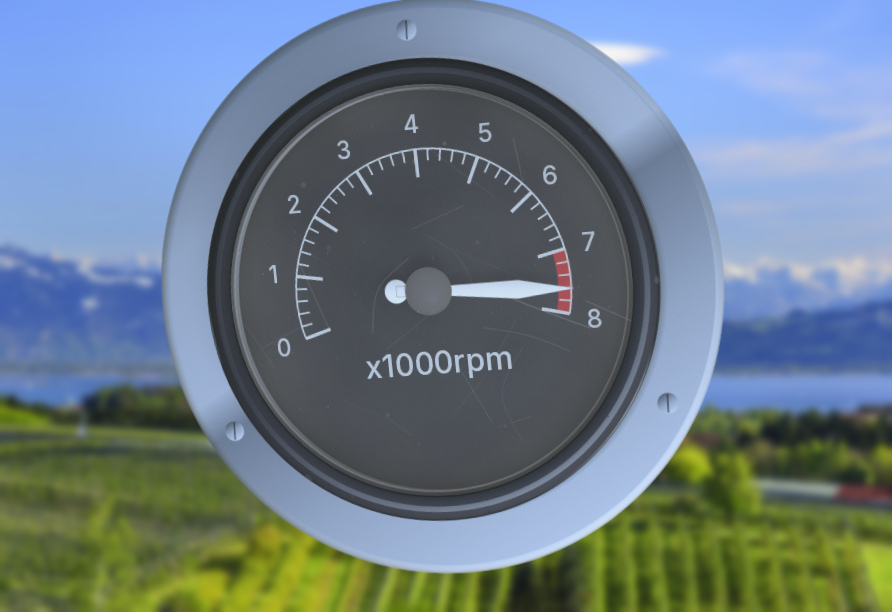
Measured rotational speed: rpm 7600
